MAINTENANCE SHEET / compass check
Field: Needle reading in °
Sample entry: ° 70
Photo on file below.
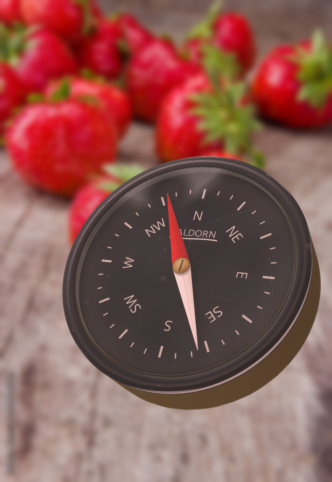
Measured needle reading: ° 335
